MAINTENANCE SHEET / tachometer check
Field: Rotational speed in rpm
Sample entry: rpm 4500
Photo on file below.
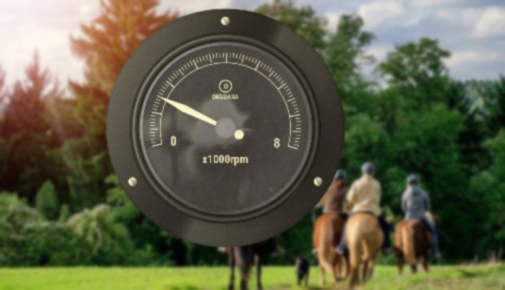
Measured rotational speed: rpm 1500
